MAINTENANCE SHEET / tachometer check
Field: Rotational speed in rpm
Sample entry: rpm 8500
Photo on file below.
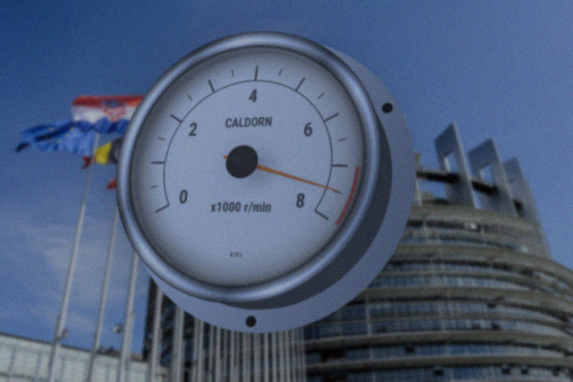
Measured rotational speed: rpm 7500
